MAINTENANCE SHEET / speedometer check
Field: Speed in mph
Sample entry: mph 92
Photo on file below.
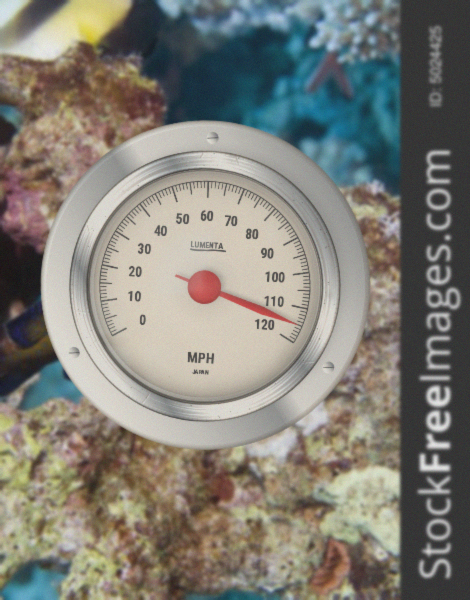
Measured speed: mph 115
